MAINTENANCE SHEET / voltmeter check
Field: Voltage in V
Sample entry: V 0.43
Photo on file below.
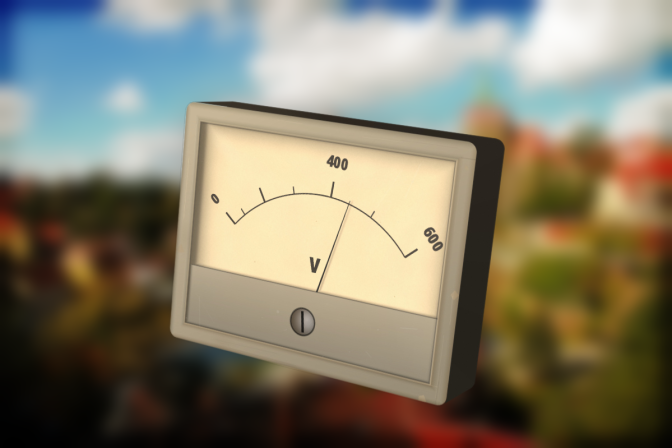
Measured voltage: V 450
